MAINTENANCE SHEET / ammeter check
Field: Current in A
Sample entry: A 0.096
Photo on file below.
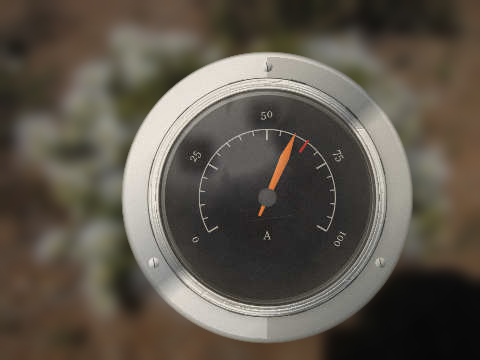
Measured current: A 60
